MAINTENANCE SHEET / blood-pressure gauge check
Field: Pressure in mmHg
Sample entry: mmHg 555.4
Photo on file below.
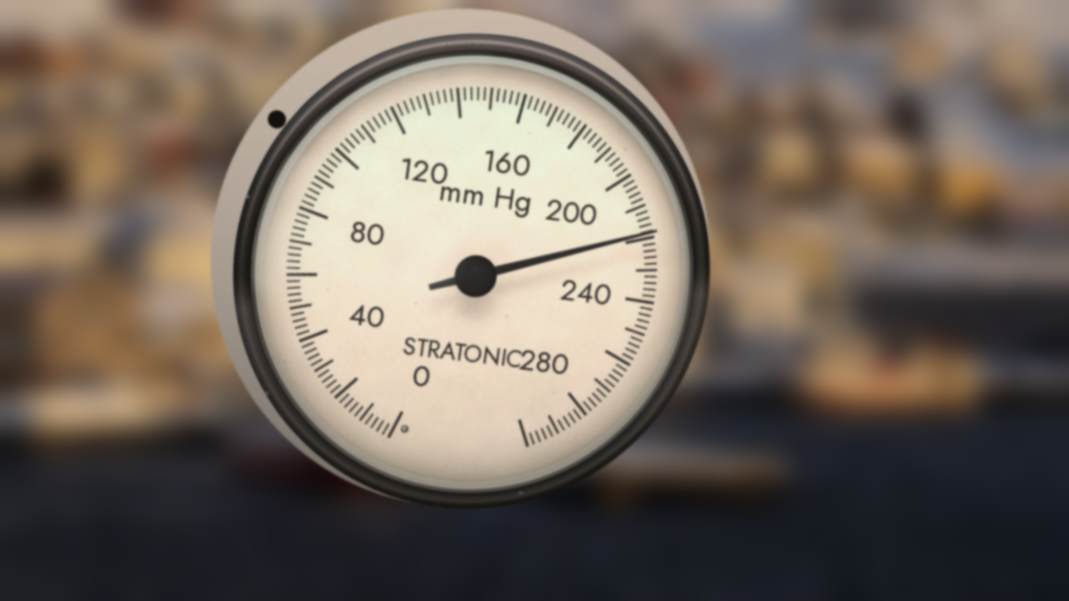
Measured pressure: mmHg 218
